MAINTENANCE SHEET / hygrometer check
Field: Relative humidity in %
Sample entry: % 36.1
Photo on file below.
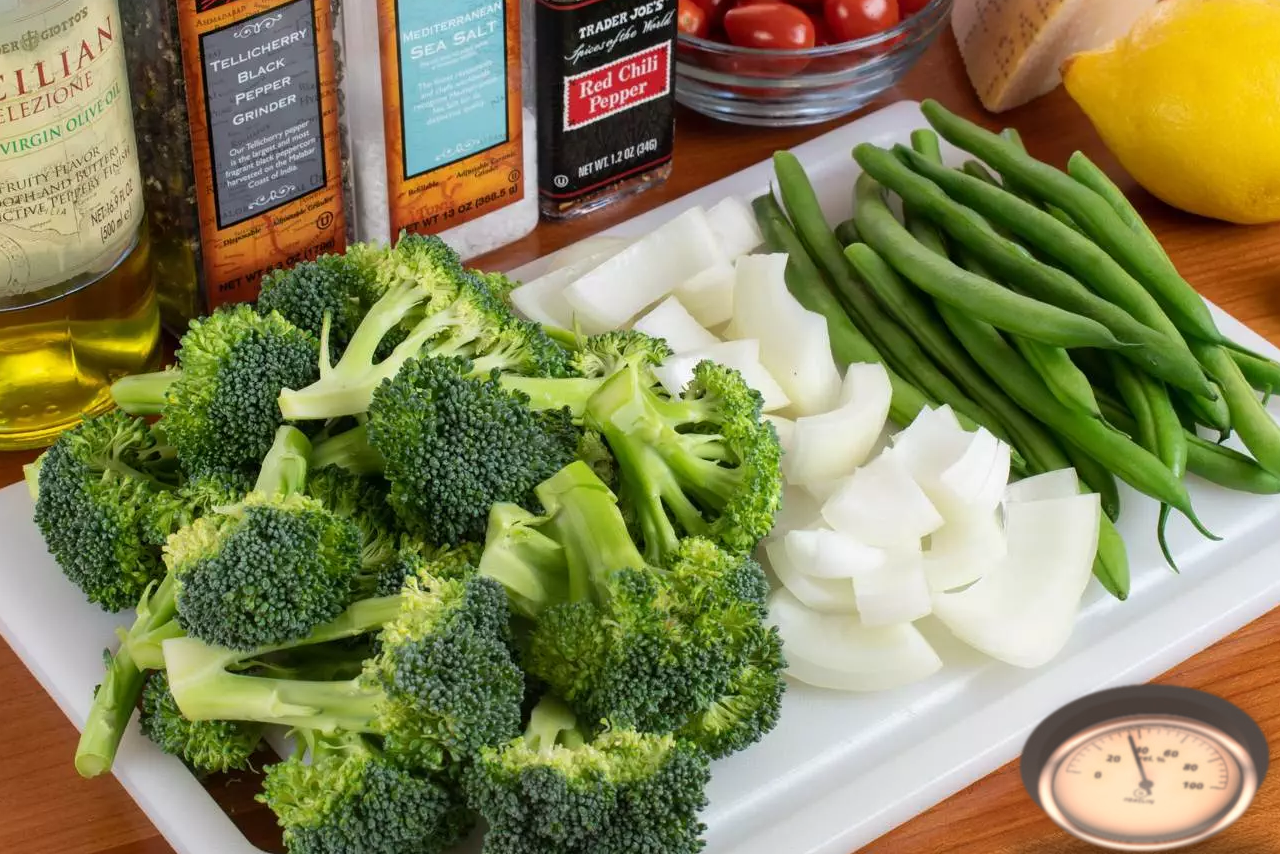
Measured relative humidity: % 36
